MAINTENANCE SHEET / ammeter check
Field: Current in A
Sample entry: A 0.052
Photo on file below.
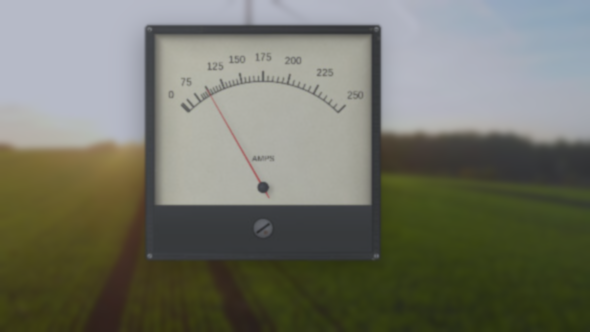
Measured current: A 100
